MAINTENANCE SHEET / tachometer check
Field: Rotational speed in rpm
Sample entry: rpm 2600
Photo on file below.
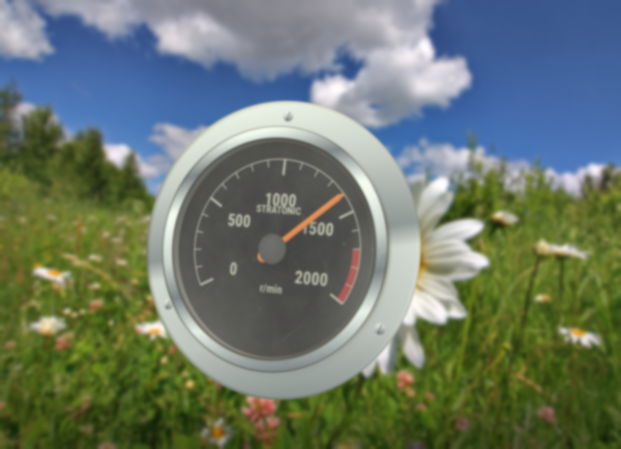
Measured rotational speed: rpm 1400
